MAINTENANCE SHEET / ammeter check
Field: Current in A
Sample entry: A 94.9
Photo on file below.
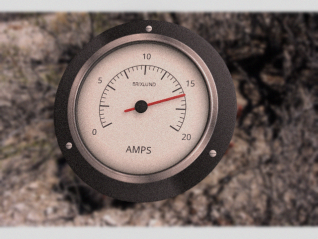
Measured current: A 16
